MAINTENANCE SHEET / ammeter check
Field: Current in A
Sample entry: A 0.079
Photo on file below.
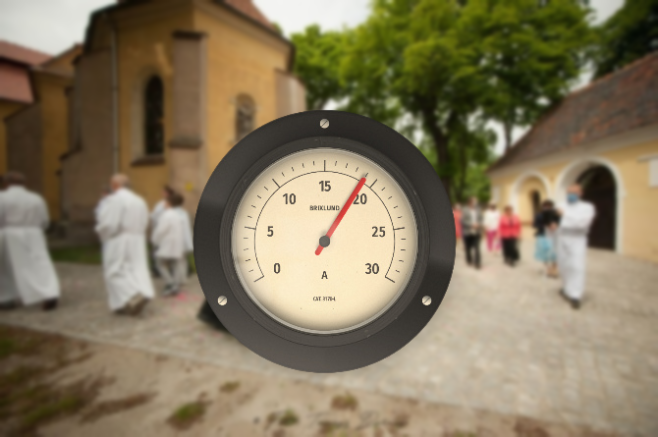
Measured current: A 19
